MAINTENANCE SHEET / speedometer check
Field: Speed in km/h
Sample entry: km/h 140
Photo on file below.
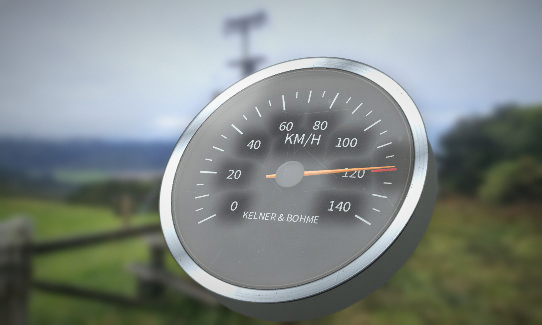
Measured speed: km/h 120
